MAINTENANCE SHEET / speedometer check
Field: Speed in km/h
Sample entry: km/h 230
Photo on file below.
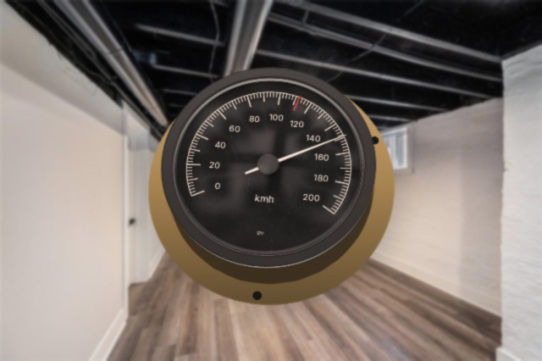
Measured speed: km/h 150
